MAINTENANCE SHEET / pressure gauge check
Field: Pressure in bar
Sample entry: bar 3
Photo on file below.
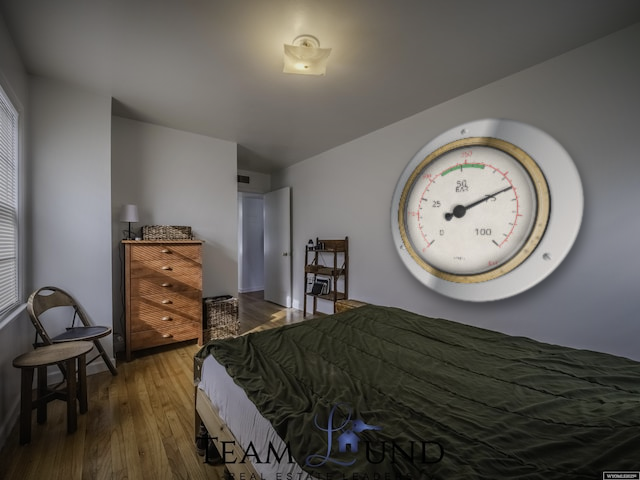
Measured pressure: bar 75
